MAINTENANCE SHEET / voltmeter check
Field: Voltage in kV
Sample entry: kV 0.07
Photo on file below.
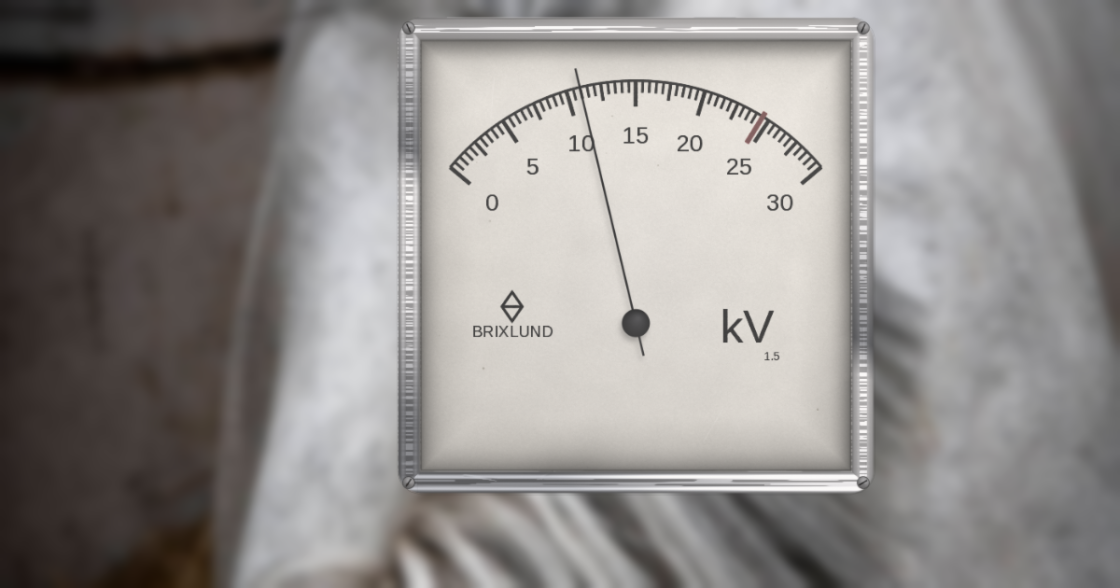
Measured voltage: kV 11
